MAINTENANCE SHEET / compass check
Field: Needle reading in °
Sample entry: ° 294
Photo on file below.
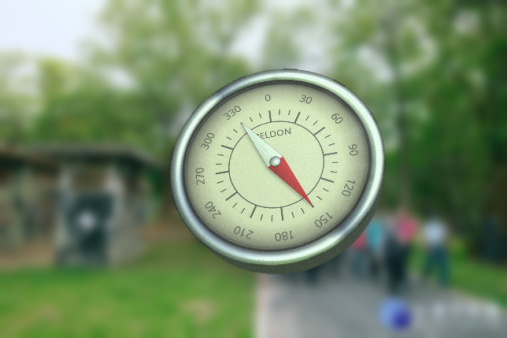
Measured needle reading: ° 150
